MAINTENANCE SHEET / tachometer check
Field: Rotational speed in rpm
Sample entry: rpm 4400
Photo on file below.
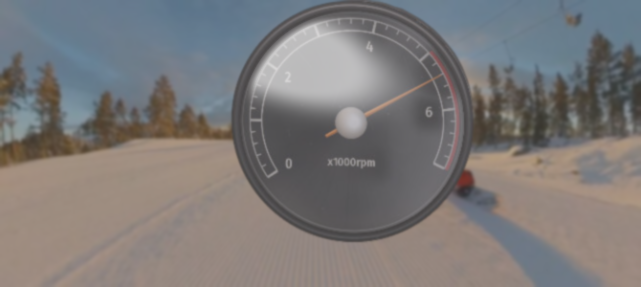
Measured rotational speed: rpm 5400
